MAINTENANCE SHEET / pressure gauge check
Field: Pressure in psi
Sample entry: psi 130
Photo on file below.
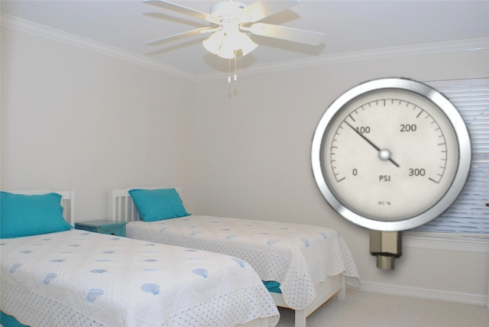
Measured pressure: psi 90
